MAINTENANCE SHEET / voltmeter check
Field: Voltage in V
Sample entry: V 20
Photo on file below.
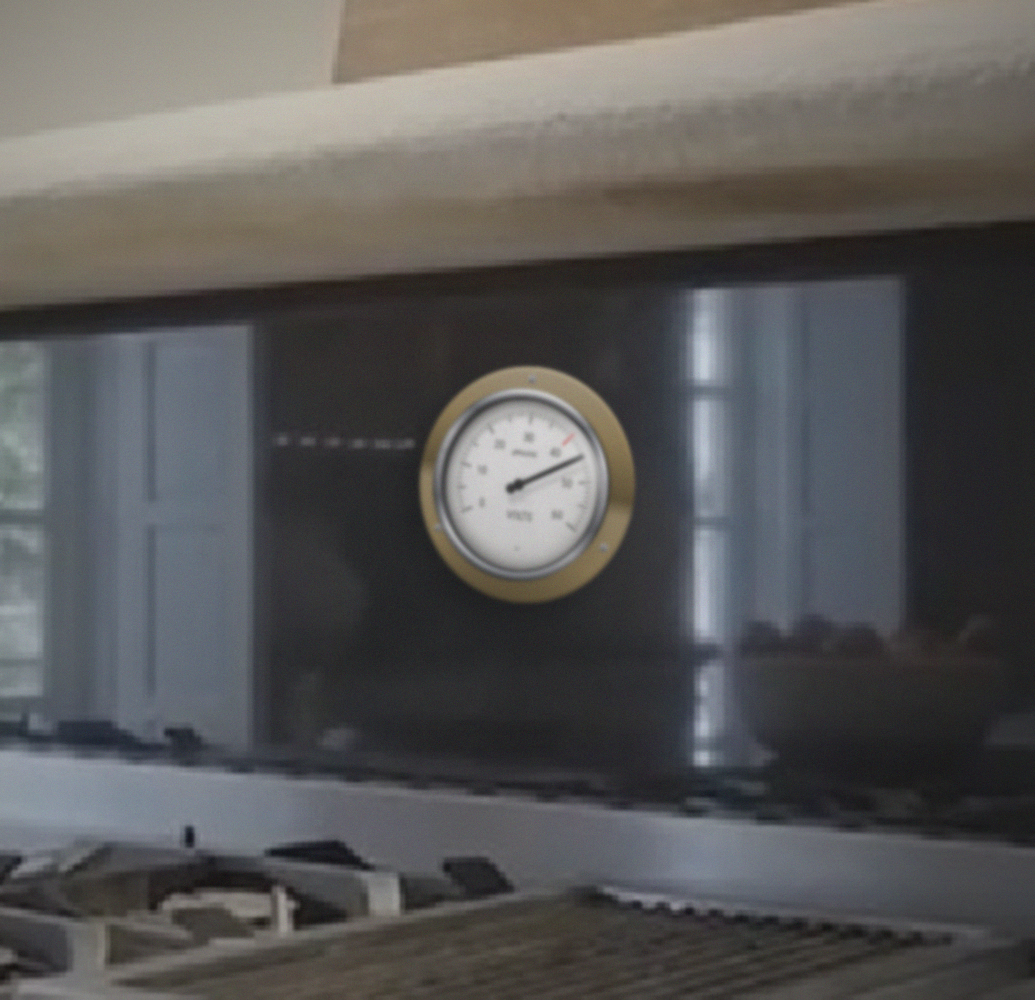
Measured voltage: V 45
